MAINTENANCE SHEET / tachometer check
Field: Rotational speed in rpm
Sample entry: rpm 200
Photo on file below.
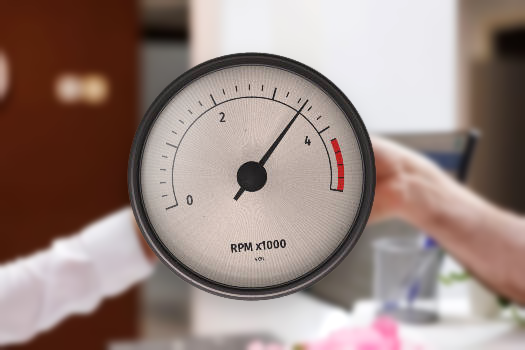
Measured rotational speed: rpm 3500
